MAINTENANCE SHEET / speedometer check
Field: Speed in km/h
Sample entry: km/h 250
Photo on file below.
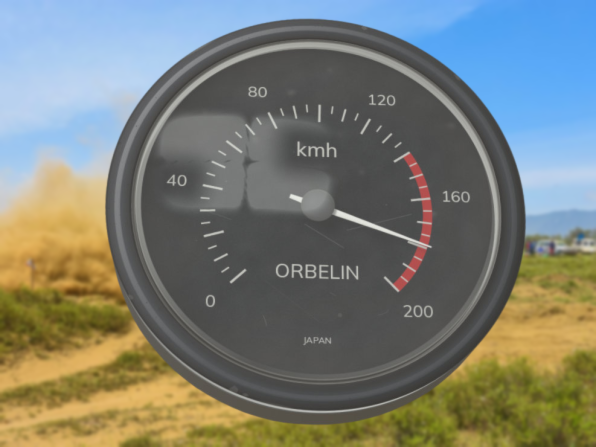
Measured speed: km/h 180
